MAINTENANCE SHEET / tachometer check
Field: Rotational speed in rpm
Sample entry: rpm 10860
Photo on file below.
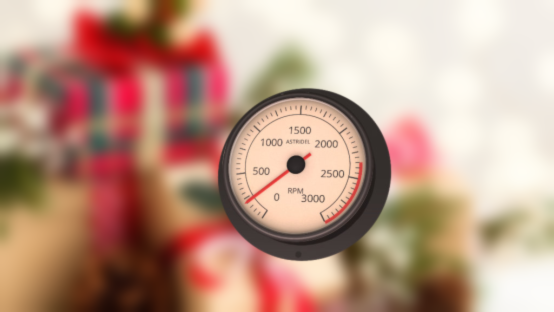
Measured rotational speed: rpm 200
